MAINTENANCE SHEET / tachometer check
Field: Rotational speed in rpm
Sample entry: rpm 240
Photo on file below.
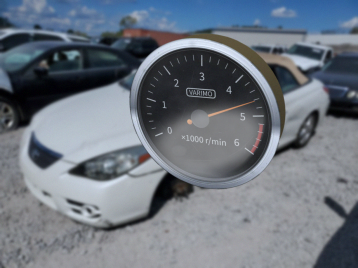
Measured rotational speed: rpm 4600
